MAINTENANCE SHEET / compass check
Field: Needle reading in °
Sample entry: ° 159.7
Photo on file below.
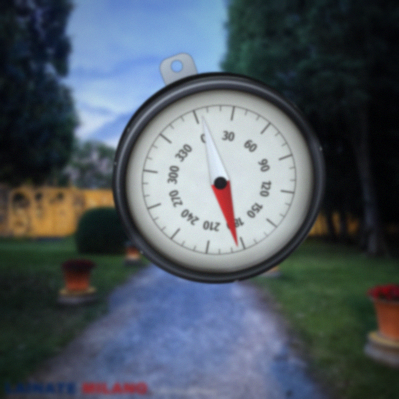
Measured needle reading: ° 185
